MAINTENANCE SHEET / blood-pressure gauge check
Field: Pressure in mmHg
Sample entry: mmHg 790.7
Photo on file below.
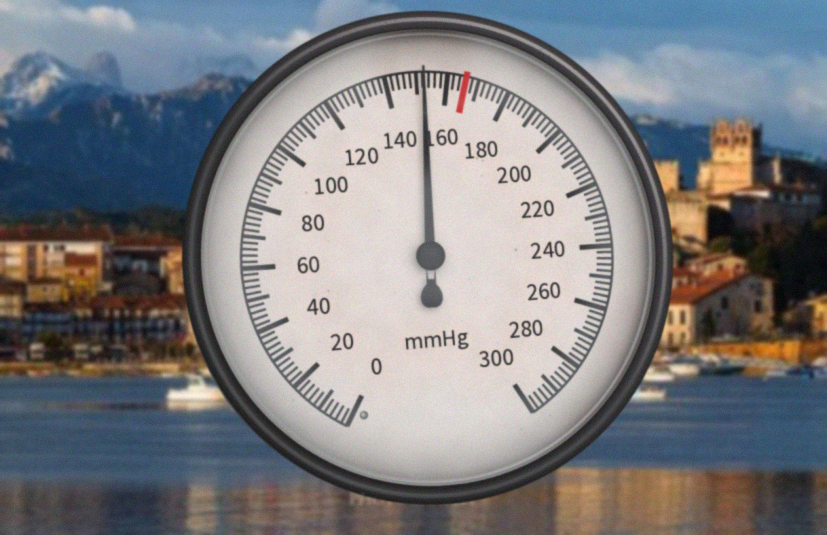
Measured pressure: mmHg 152
